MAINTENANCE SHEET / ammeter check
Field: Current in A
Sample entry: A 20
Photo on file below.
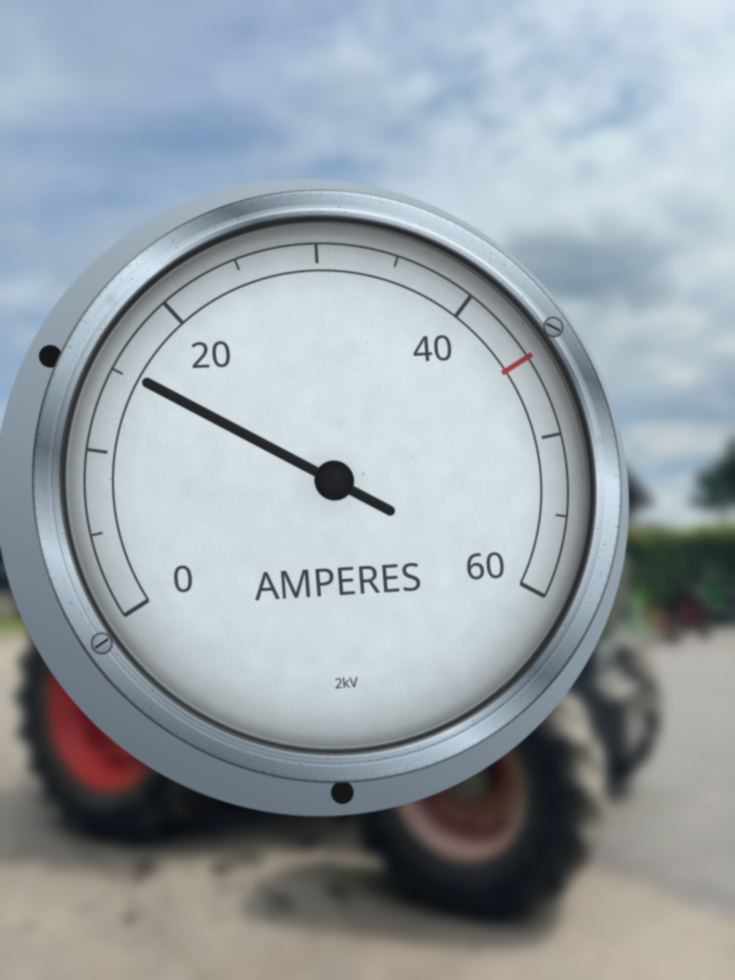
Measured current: A 15
